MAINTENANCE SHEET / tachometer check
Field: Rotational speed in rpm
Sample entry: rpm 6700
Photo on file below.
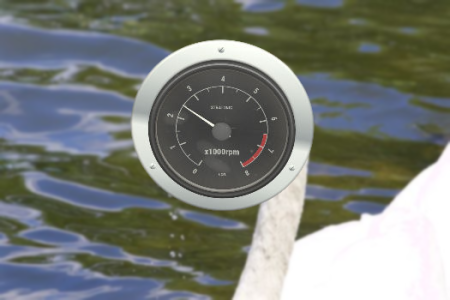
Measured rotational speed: rpm 2500
